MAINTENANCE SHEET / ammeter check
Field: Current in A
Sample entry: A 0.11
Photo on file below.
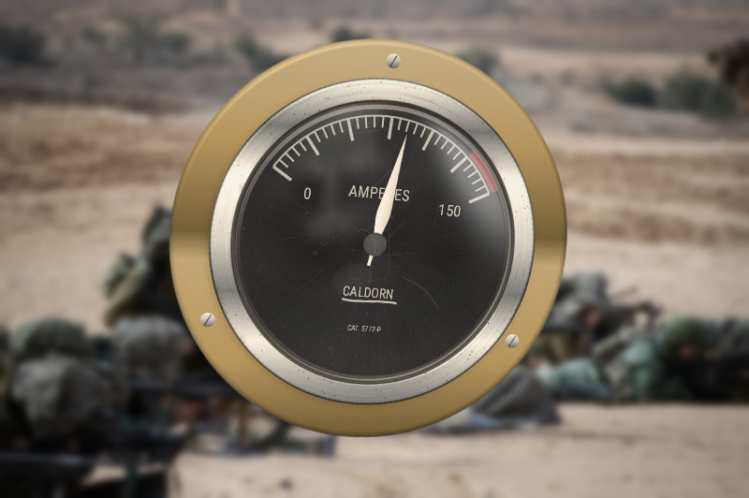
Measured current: A 85
